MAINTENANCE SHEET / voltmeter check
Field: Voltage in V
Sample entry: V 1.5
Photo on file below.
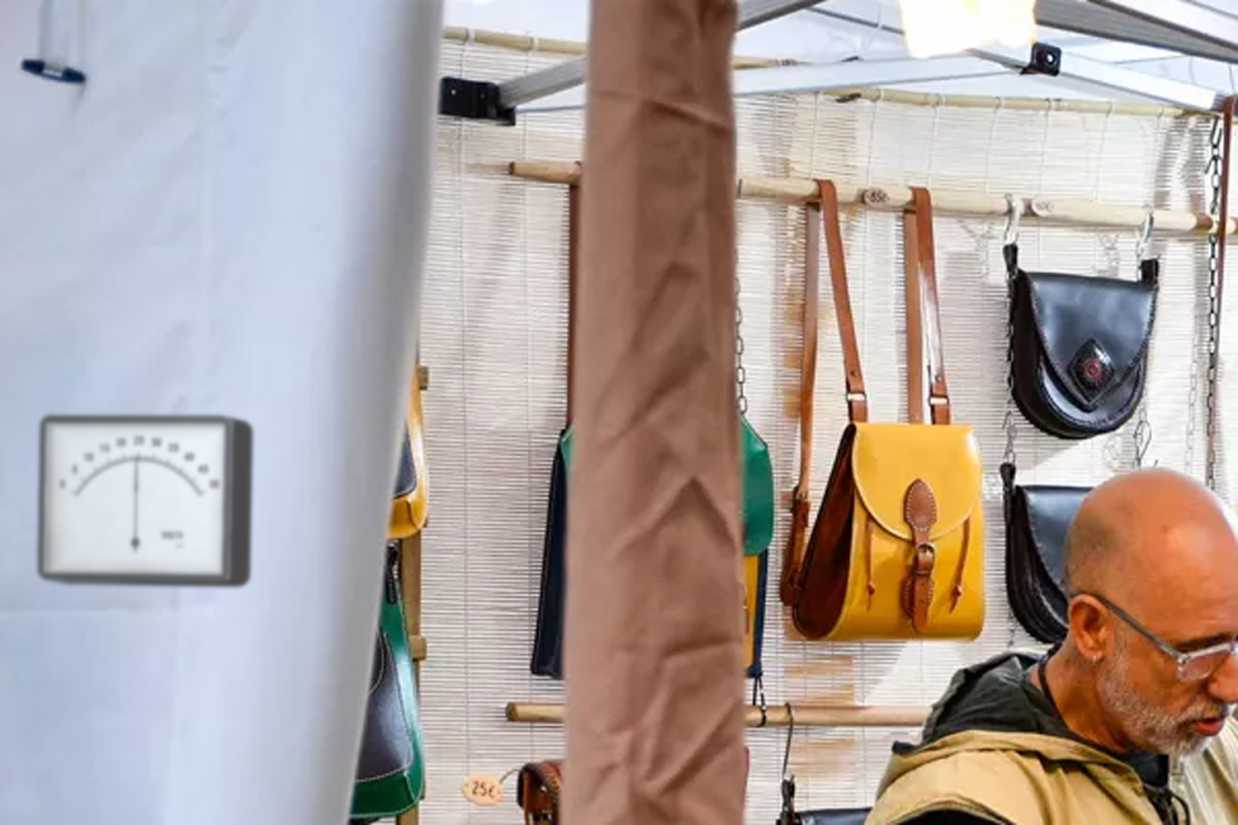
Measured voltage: V 25
